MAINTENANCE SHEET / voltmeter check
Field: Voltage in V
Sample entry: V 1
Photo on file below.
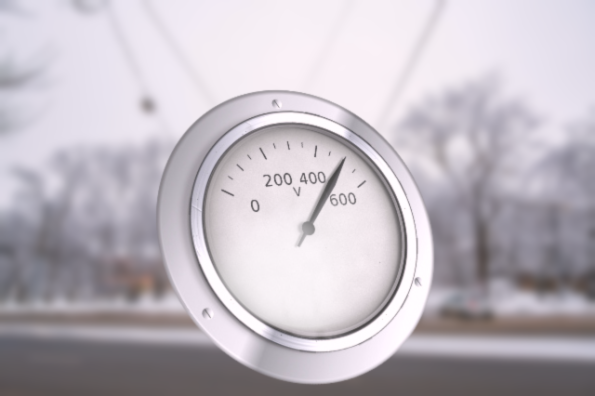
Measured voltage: V 500
